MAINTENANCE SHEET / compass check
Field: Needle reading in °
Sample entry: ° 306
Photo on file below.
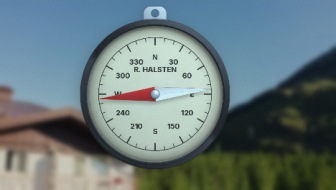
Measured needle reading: ° 265
